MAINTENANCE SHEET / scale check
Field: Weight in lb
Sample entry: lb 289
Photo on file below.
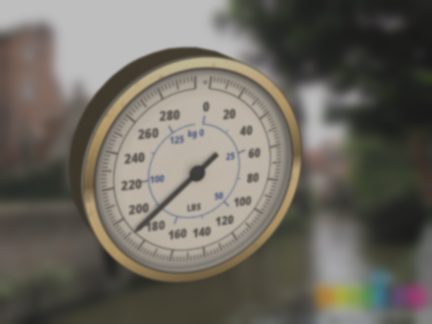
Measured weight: lb 190
